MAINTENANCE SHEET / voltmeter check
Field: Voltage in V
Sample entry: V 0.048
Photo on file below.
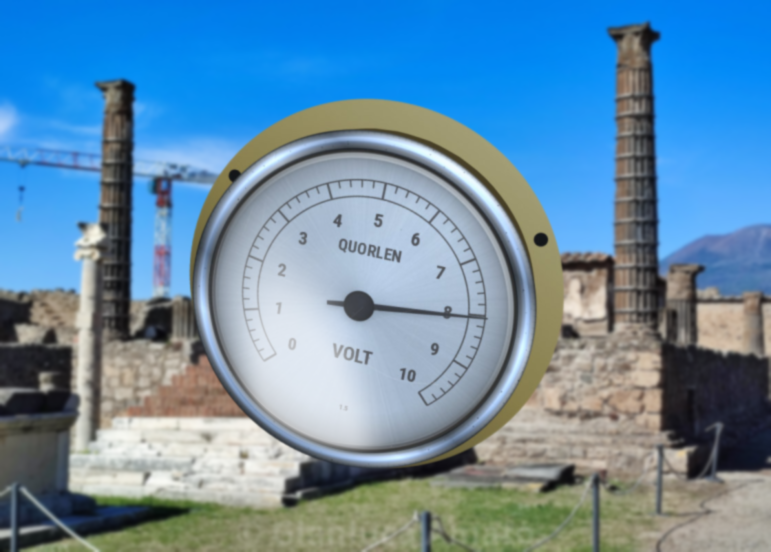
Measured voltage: V 8
